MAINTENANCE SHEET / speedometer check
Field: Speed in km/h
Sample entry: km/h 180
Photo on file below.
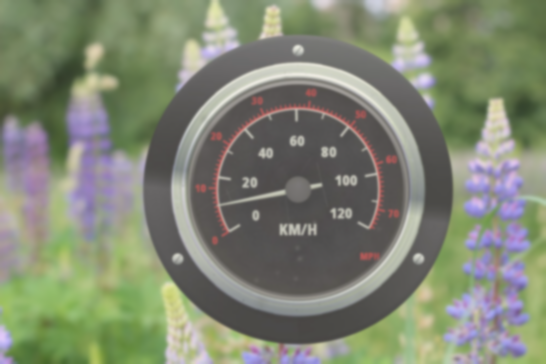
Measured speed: km/h 10
